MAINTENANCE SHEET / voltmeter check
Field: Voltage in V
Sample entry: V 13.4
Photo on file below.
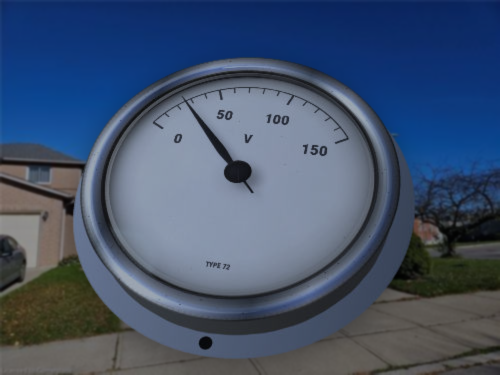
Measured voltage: V 25
